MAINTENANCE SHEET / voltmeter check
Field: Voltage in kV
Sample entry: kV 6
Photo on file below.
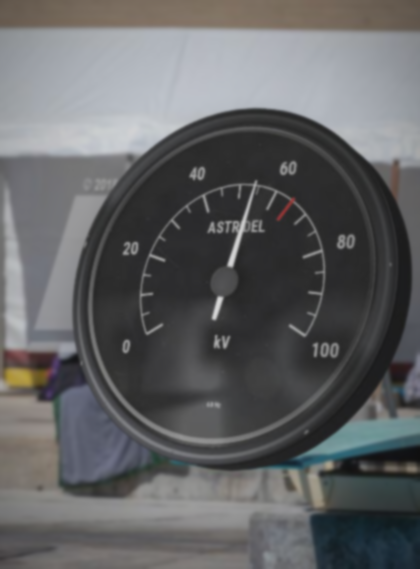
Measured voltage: kV 55
